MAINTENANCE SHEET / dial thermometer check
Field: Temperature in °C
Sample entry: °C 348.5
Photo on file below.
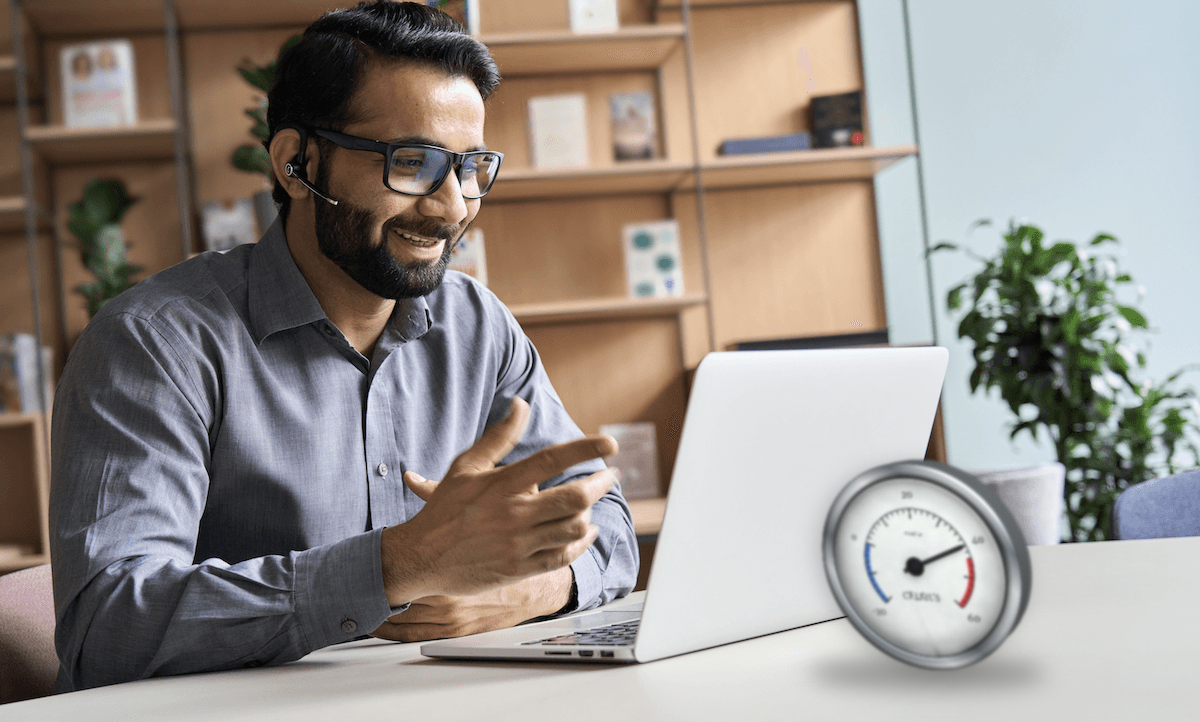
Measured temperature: °C 40
